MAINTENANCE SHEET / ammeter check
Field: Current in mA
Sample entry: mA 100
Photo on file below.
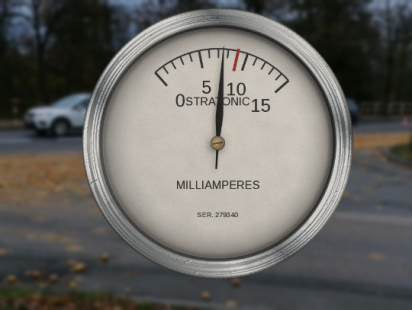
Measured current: mA 7.5
